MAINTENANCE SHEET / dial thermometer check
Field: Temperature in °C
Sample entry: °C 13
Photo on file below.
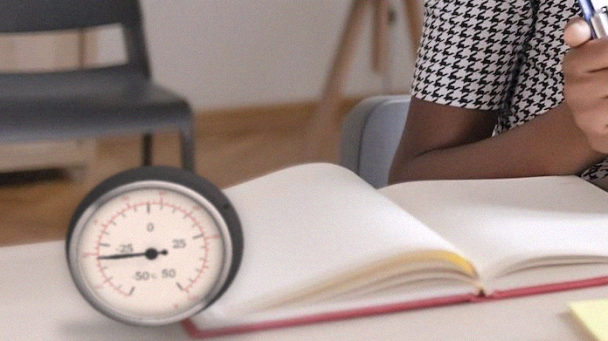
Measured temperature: °C -30
